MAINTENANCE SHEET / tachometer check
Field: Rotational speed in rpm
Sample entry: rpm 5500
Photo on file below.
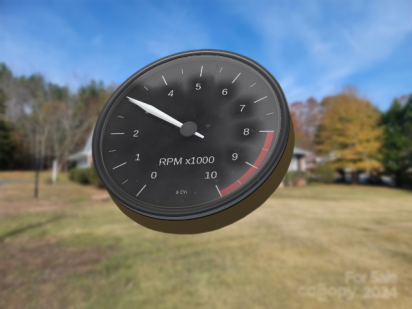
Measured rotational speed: rpm 3000
